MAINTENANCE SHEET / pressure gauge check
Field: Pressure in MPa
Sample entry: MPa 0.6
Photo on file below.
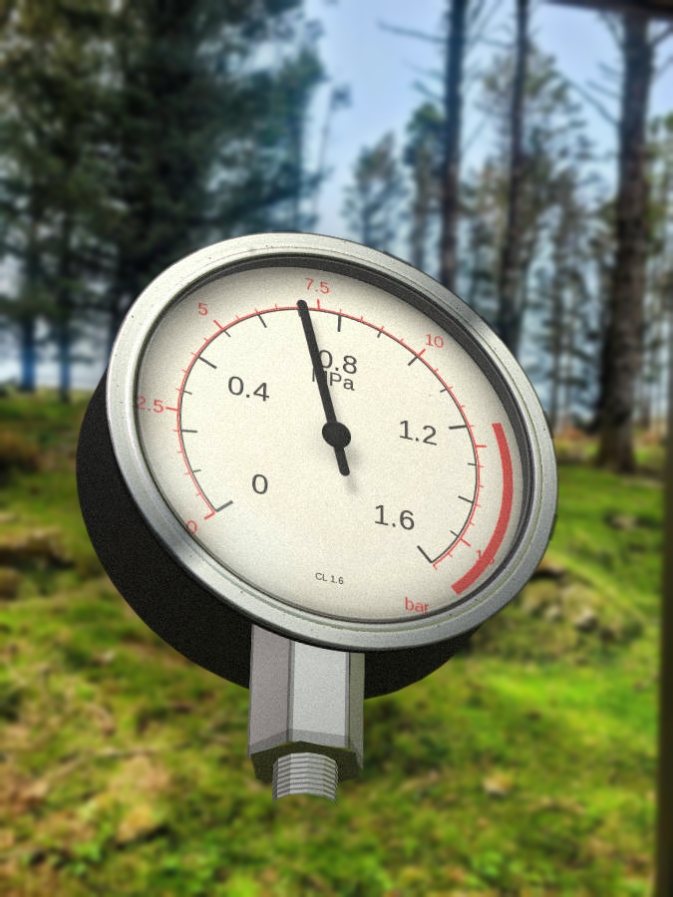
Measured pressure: MPa 0.7
